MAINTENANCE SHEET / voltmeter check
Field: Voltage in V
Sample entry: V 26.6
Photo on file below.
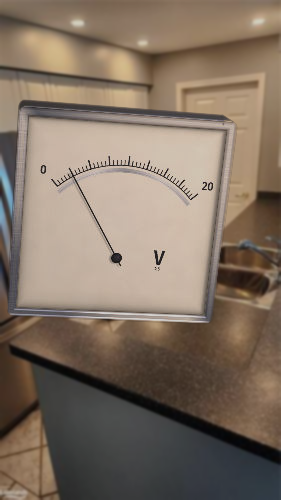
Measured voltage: V 2.5
